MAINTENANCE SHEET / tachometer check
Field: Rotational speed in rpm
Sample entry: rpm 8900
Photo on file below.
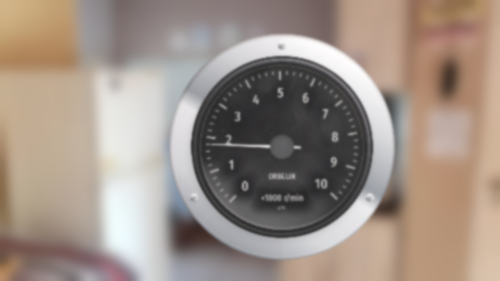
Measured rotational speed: rpm 1800
